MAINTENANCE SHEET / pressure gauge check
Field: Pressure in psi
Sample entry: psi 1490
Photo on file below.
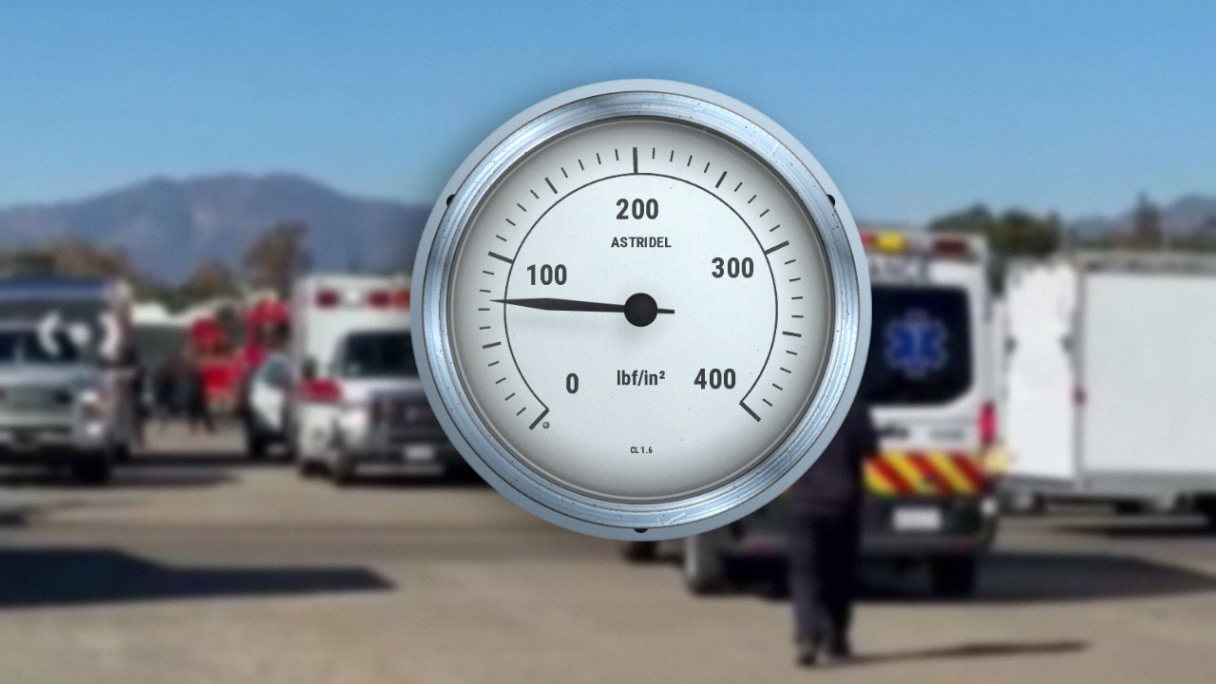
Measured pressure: psi 75
